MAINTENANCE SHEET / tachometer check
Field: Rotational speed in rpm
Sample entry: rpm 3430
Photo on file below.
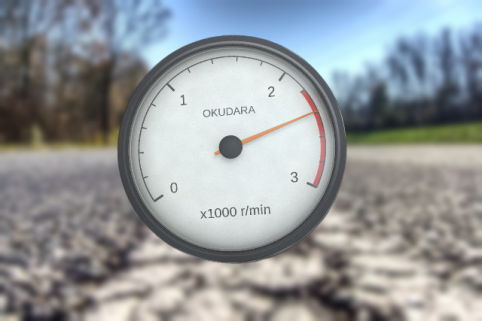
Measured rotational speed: rpm 2400
